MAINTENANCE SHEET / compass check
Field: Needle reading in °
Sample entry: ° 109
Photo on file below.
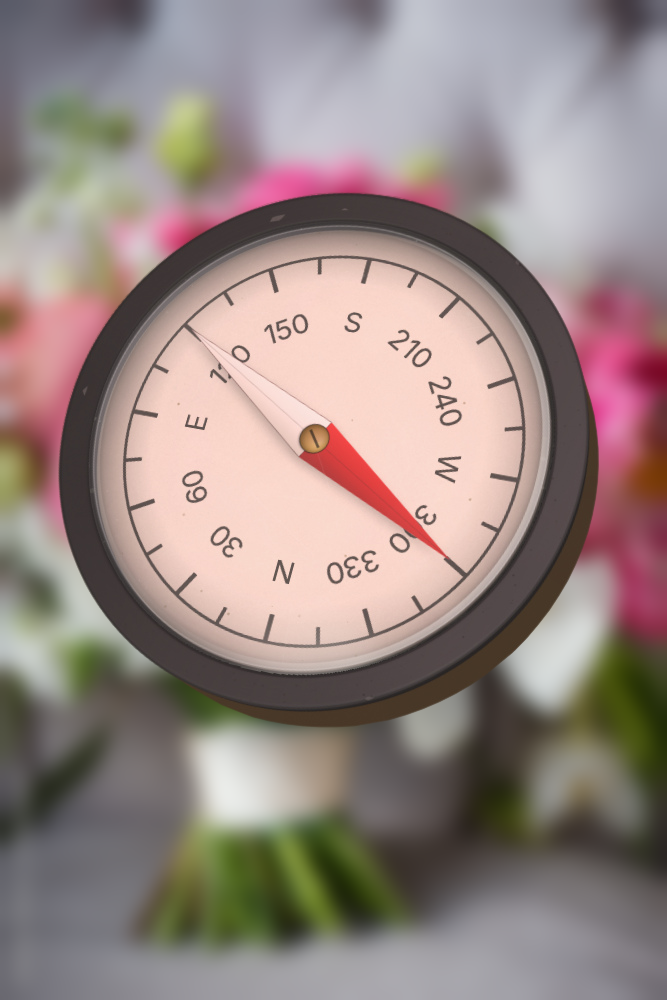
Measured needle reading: ° 300
